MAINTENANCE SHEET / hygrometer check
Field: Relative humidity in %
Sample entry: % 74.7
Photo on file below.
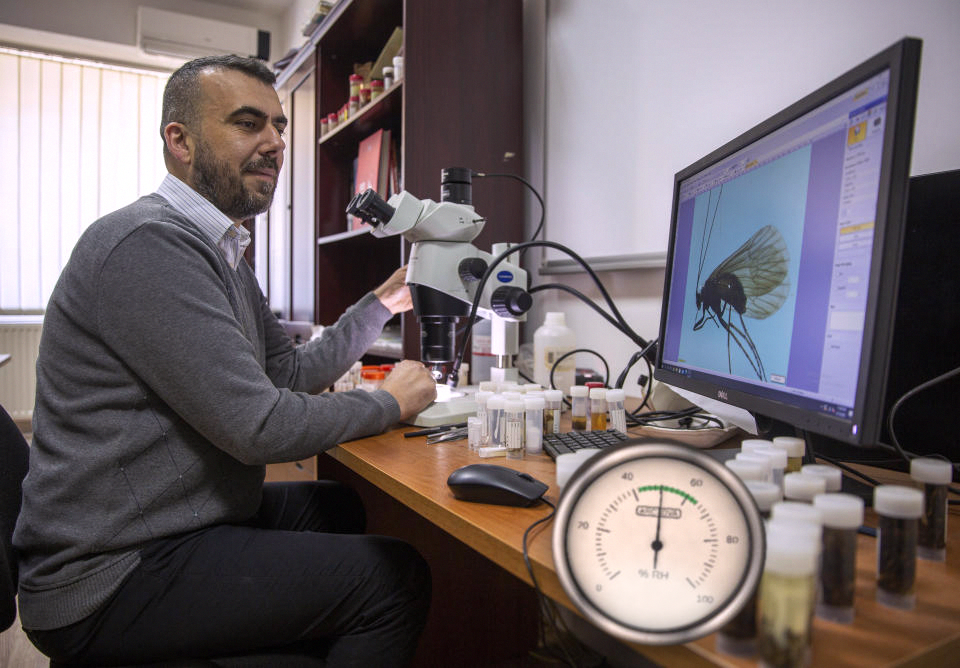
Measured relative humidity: % 50
